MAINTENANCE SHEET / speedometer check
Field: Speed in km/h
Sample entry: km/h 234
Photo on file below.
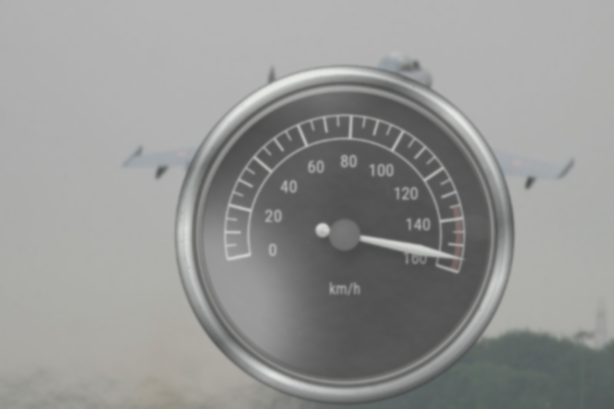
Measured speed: km/h 155
